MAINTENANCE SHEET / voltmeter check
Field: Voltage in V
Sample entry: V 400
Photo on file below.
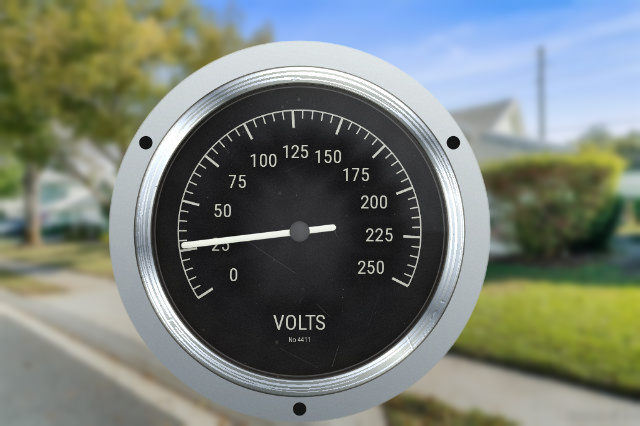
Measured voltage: V 27.5
